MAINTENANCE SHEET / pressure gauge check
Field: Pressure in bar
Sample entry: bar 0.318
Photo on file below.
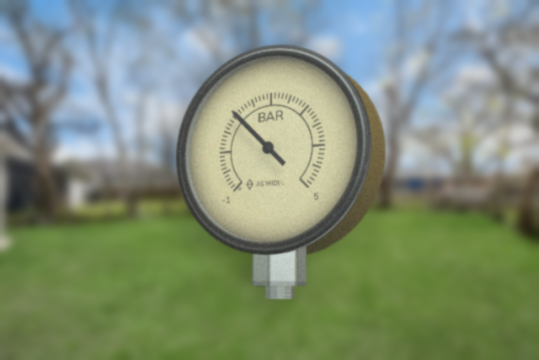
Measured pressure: bar 1
